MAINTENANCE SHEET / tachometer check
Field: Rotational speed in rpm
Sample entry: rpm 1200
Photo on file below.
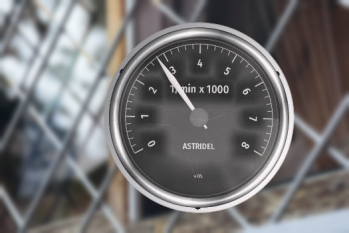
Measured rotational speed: rpm 2800
